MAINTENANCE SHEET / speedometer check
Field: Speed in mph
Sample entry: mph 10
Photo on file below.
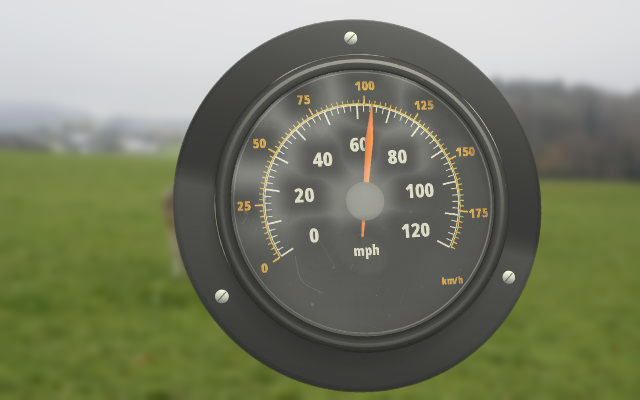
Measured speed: mph 64
